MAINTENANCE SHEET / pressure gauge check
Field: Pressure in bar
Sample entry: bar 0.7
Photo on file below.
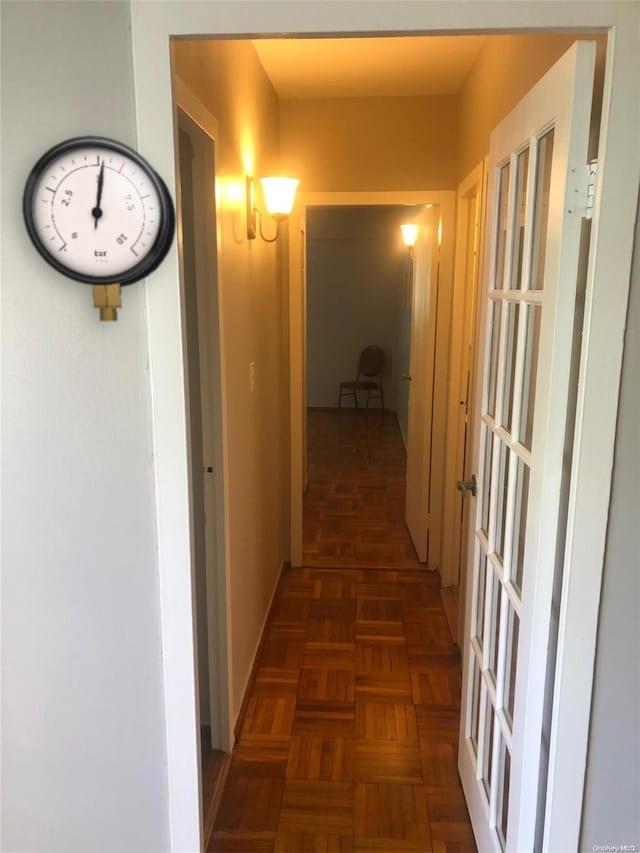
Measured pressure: bar 5.25
